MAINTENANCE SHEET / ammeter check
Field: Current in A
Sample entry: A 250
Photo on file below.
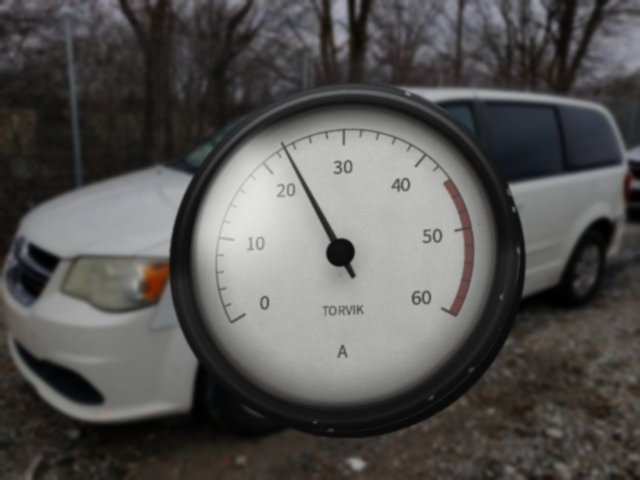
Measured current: A 23
